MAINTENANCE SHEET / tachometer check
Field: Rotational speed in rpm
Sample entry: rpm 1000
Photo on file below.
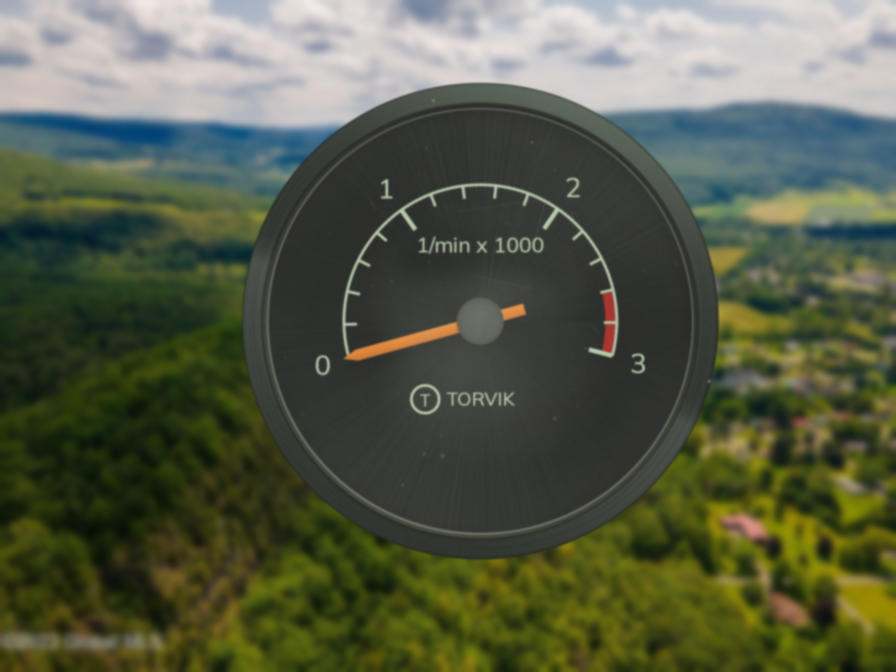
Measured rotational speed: rpm 0
